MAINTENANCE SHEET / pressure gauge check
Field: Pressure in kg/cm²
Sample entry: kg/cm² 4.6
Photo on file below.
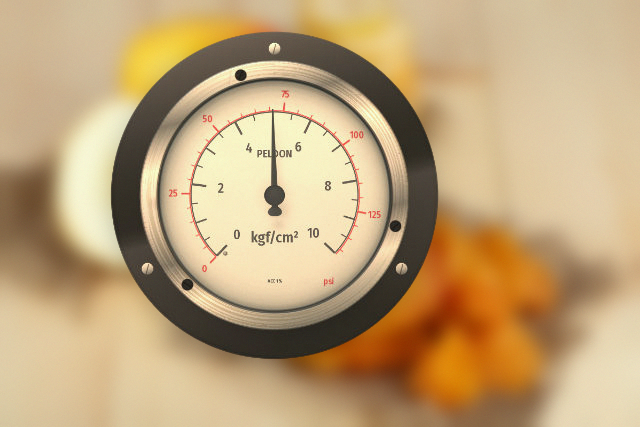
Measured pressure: kg/cm² 5
